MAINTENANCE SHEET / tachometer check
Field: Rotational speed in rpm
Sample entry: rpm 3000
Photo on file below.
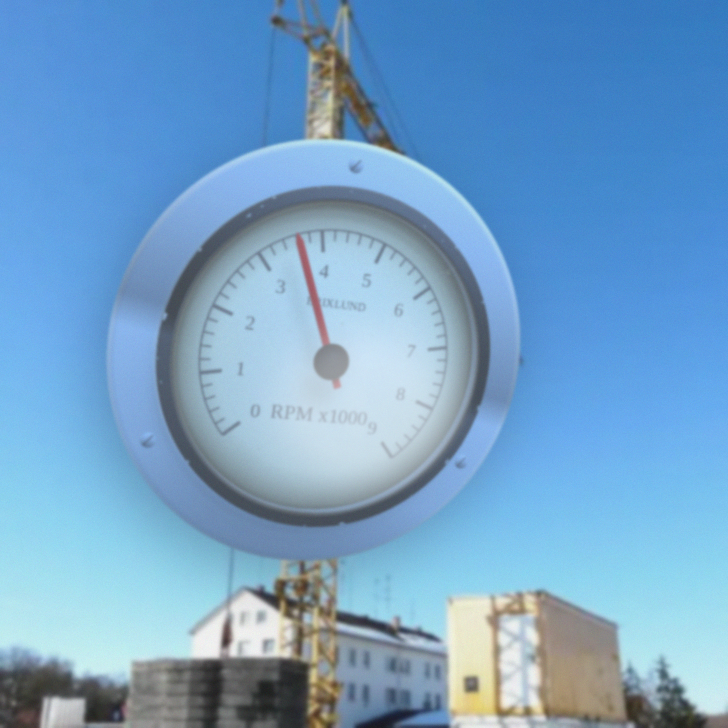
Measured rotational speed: rpm 3600
